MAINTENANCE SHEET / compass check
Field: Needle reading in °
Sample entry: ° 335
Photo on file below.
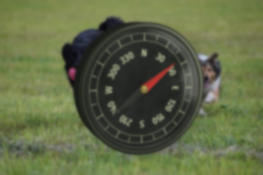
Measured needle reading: ° 52.5
